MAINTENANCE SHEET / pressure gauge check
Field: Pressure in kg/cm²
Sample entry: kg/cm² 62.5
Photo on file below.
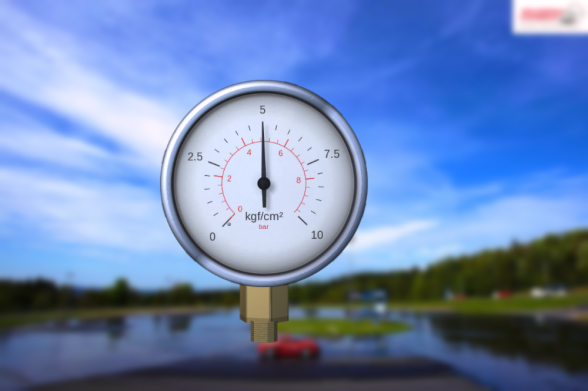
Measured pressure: kg/cm² 5
